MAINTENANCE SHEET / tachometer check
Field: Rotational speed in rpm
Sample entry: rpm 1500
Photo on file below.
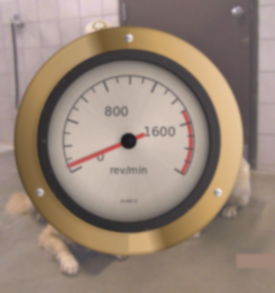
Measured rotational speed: rpm 50
